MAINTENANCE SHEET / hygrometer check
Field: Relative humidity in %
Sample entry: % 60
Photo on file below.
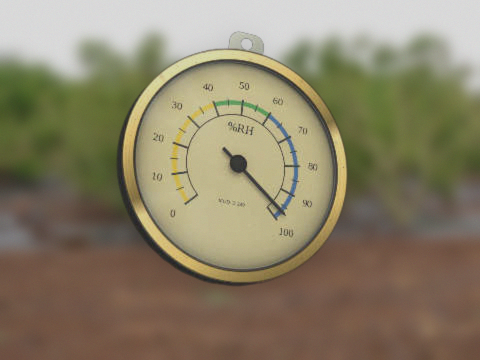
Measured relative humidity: % 97.5
